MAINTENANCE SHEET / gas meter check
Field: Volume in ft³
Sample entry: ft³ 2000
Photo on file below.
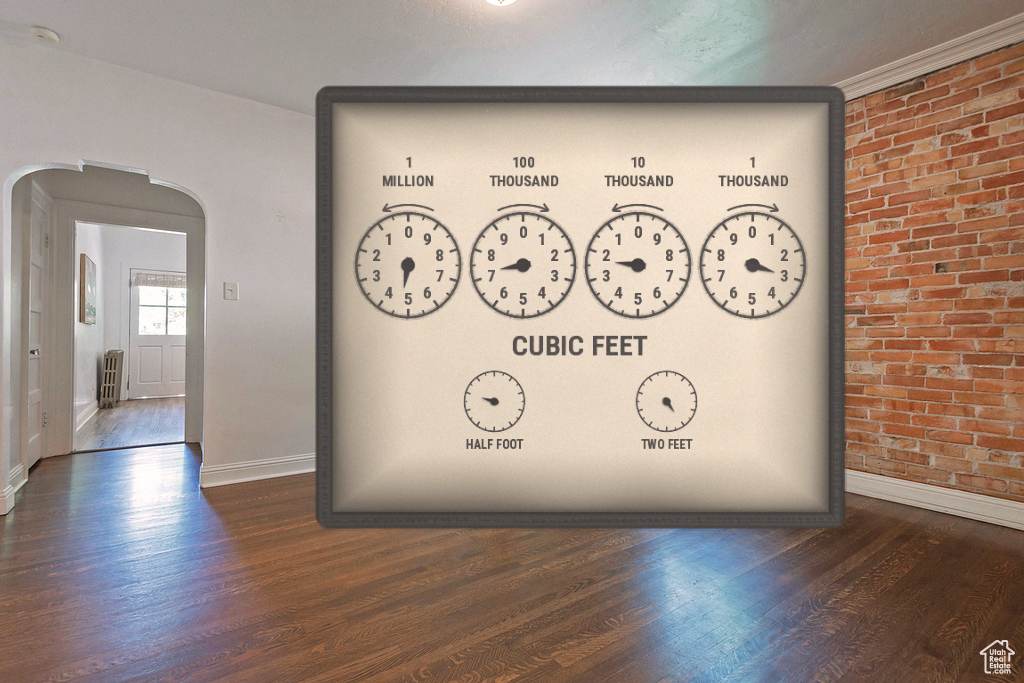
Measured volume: ft³ 472300
